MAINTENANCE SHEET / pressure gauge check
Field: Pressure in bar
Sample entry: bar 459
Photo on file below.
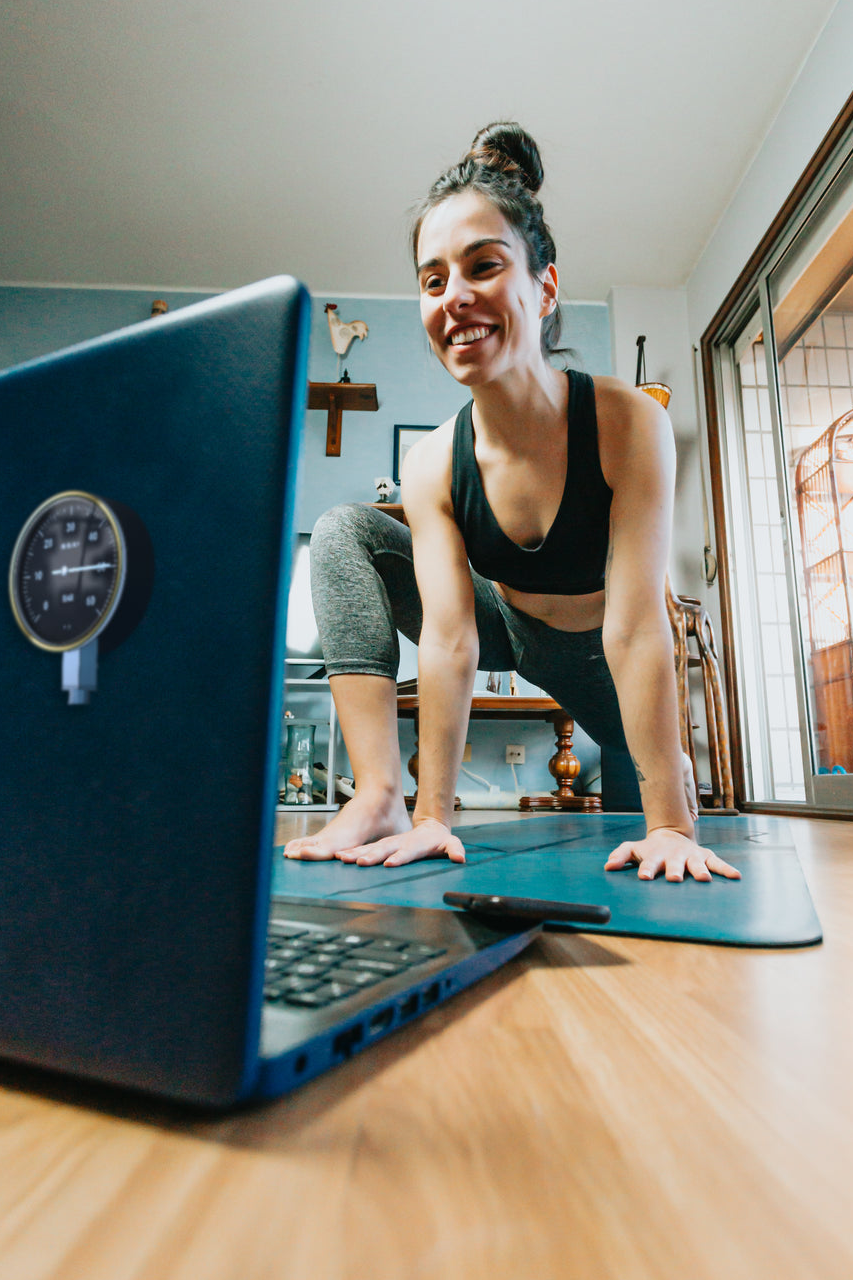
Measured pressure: bar 50
